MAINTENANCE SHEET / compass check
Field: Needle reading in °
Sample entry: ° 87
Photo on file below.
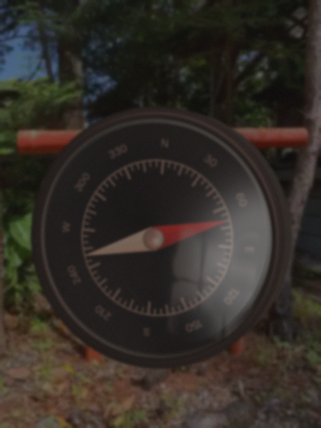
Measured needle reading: ° 70
